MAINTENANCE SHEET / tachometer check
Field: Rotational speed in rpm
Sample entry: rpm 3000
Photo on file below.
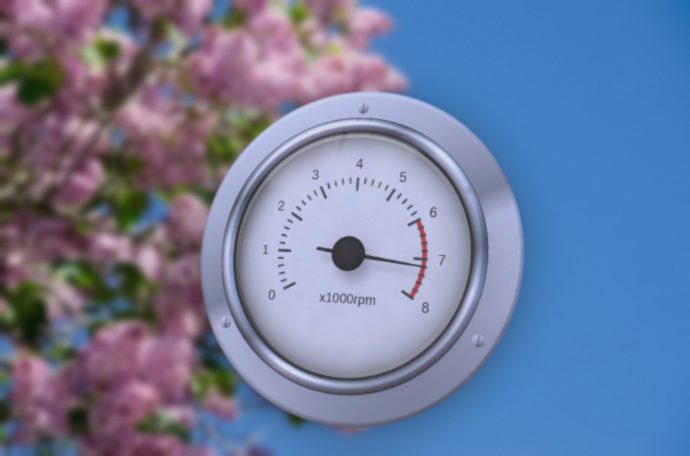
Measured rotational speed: rpm 7200
